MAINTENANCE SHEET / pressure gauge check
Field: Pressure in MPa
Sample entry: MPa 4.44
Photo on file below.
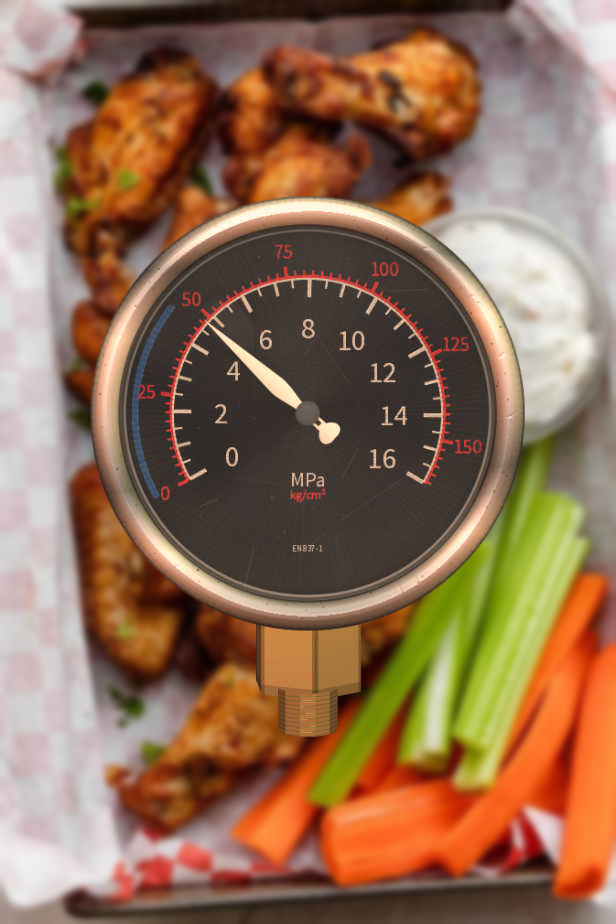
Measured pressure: MPa 4.75
